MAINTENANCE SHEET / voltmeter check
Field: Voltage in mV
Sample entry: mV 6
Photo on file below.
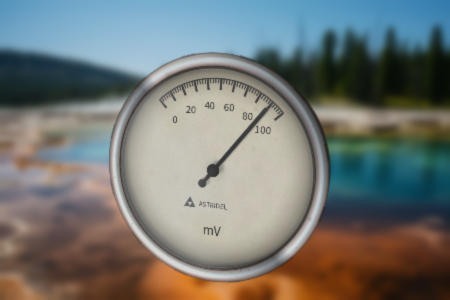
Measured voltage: mV 90
